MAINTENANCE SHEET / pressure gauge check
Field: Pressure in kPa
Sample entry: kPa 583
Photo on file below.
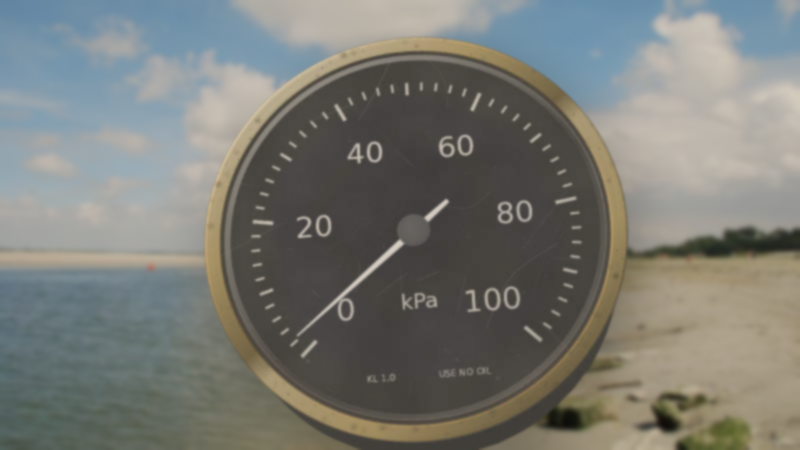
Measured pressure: kPa 2
